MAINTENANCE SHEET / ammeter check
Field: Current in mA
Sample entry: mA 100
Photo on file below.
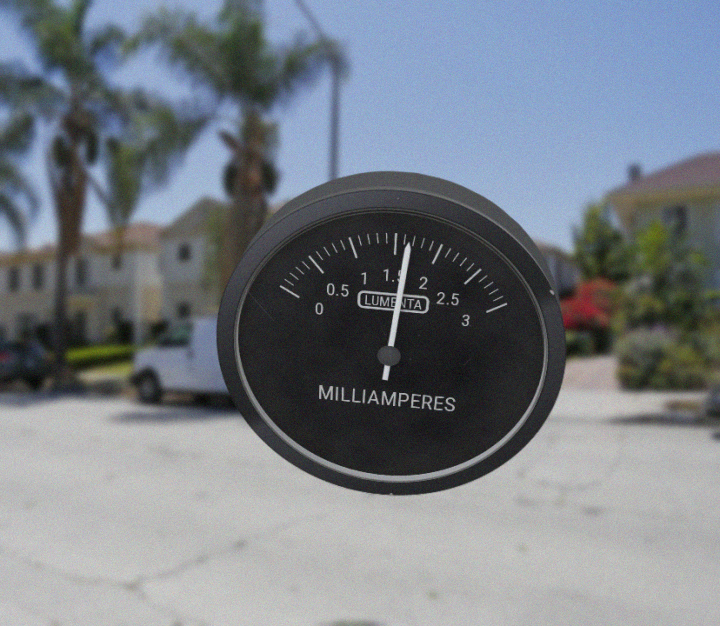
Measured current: mA 1.65
